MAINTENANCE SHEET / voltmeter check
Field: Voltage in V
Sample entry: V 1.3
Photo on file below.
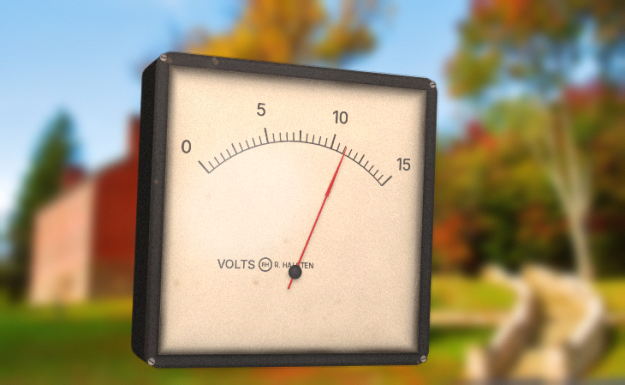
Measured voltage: V 11
